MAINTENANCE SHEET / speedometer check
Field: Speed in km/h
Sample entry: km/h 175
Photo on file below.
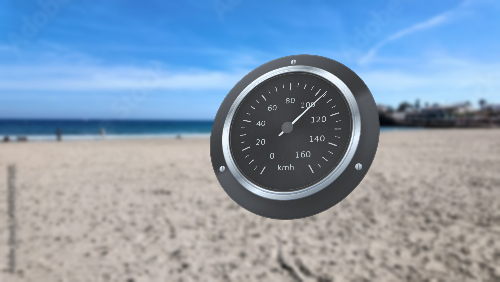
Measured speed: km/h 105
